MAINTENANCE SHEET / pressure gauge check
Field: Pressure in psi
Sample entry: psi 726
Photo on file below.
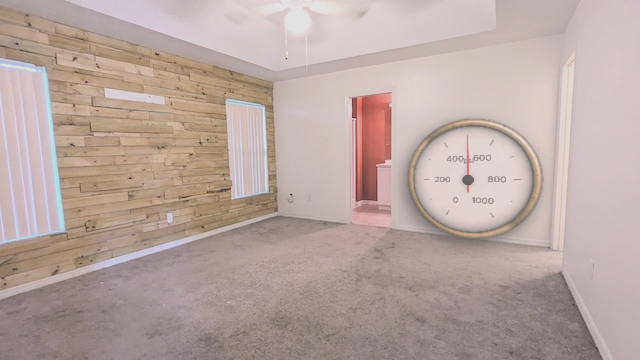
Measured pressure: psi 500
